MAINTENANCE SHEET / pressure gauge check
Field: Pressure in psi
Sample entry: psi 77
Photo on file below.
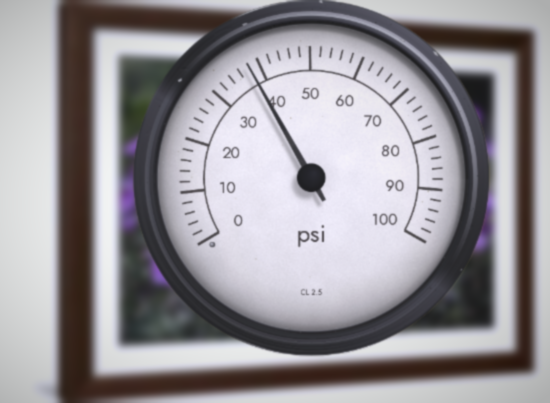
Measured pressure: psi 38
